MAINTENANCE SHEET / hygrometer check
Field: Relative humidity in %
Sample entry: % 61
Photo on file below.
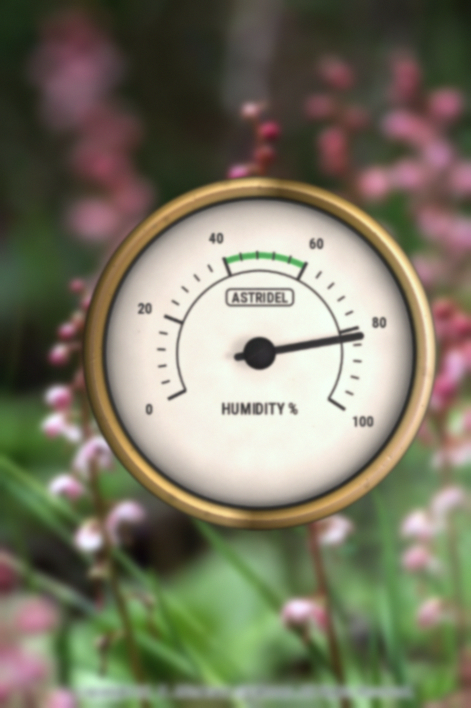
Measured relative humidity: % 82
